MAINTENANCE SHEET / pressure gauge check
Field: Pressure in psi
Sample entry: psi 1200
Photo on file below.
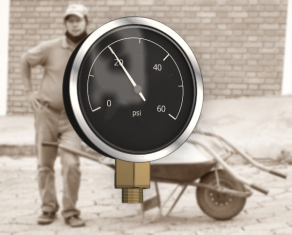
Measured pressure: psi 20
